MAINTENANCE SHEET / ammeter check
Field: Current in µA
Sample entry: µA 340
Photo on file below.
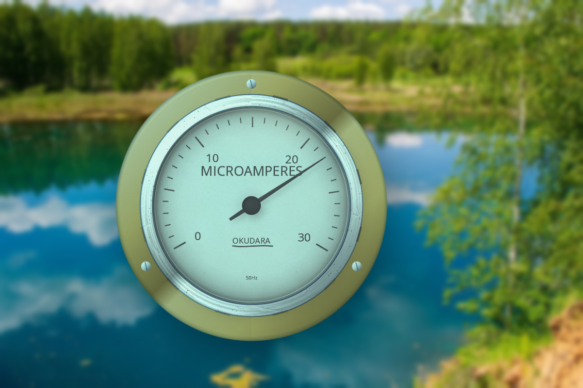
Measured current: µA 22
